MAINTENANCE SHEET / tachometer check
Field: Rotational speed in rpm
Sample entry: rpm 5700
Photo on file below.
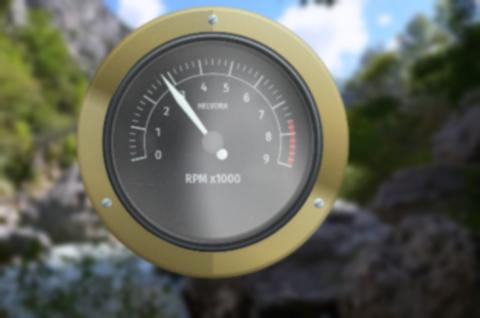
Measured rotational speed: rpm 2800
